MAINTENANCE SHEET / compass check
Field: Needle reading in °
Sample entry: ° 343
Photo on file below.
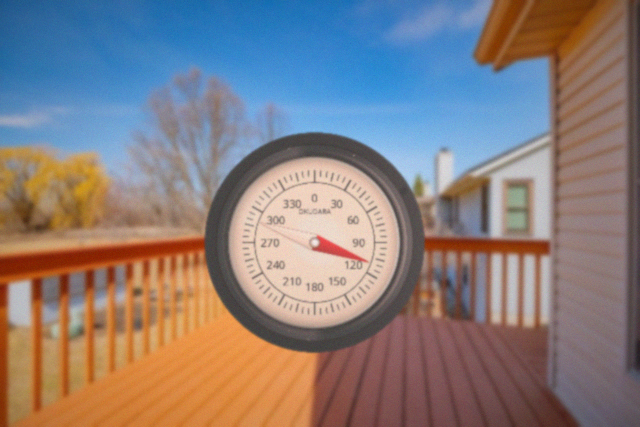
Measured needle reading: ° 110
